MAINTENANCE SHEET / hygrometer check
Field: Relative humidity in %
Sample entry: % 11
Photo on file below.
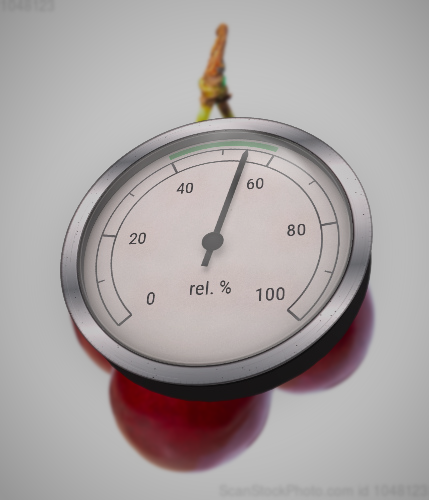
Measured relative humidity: % 55
